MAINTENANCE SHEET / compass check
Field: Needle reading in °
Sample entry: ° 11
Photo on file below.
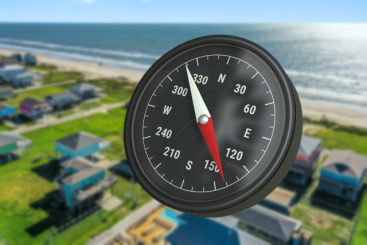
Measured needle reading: ° 140
